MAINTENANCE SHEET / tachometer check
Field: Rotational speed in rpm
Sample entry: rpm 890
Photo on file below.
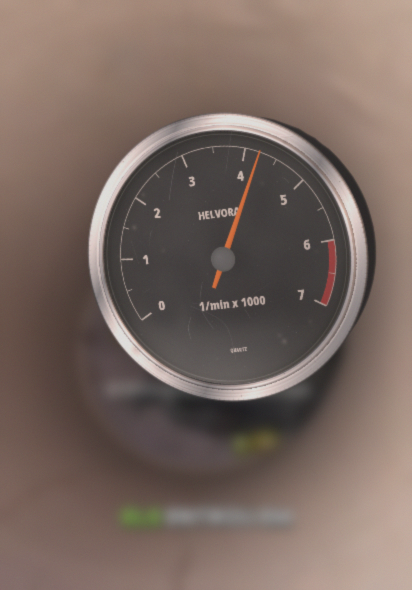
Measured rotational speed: rpm 4250
